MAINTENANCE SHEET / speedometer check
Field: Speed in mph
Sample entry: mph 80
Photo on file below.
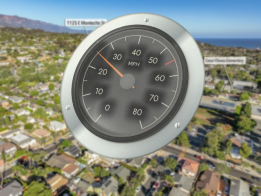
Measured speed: mph 25
